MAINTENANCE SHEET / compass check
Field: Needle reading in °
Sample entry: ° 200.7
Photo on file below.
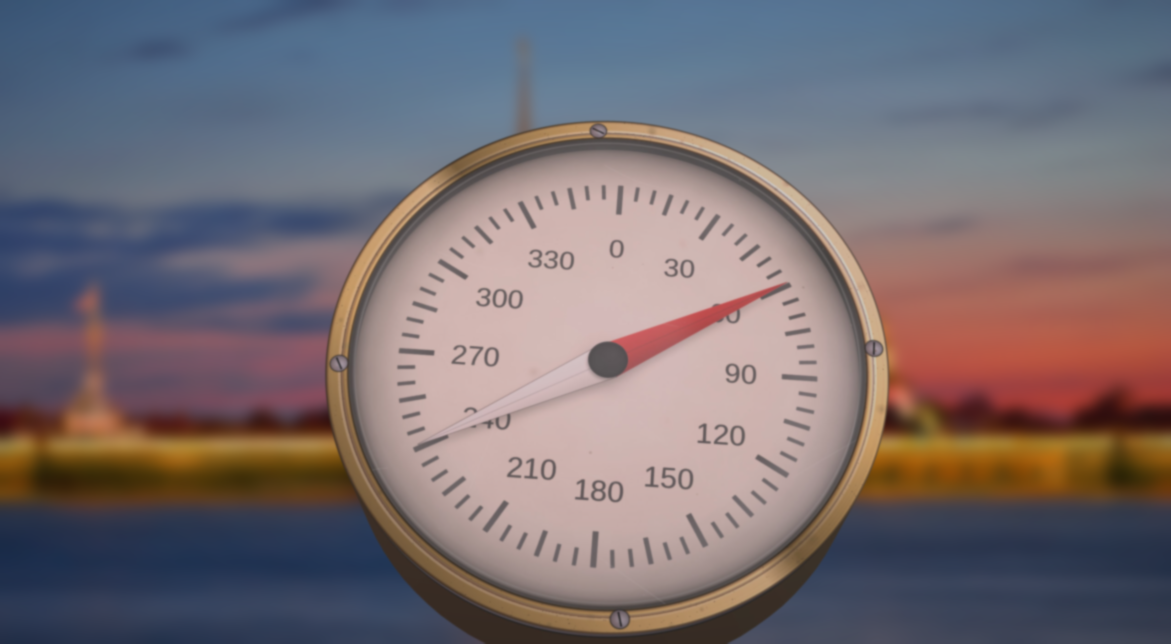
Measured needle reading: ° 60
